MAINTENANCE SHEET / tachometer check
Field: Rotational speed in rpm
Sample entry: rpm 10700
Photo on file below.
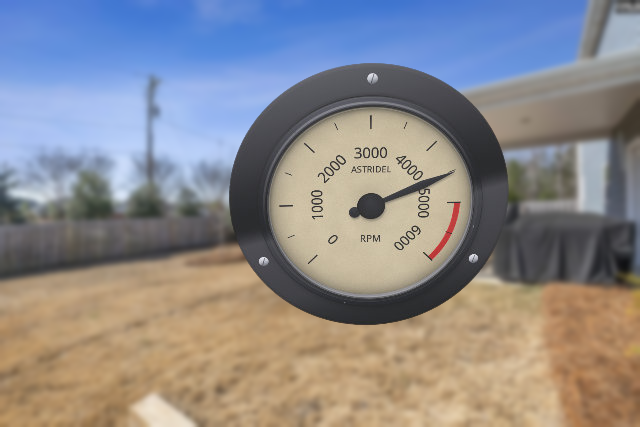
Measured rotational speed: rpm 4500
